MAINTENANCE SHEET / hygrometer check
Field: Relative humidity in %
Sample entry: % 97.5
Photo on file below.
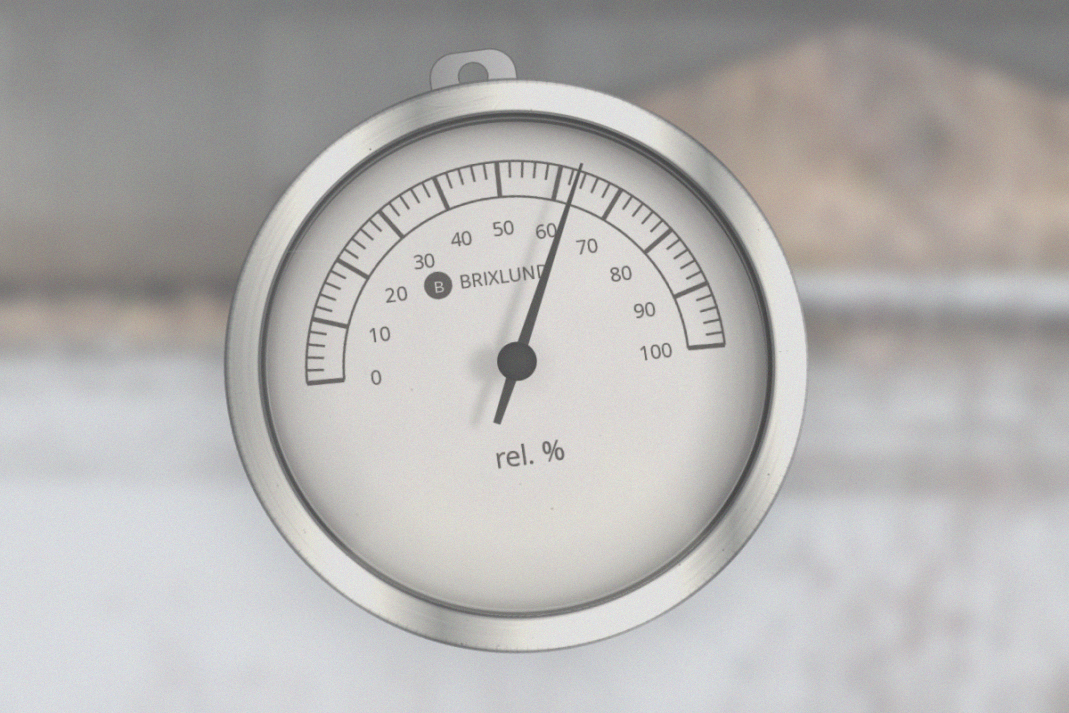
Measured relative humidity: % 63
